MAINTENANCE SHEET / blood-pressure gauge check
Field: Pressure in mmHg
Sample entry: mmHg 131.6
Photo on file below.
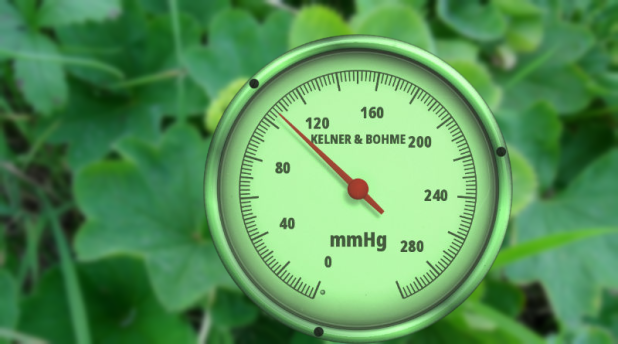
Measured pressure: mmHg 106
